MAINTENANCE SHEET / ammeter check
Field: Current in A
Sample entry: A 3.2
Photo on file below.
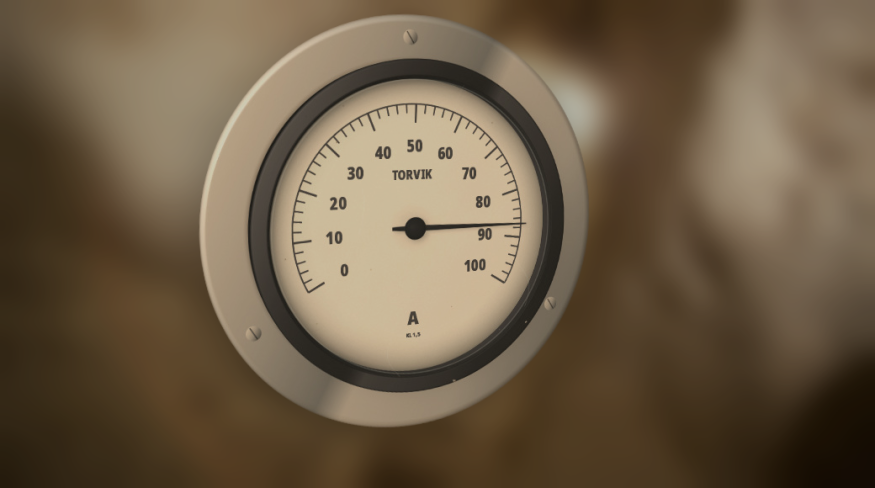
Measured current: A 87
